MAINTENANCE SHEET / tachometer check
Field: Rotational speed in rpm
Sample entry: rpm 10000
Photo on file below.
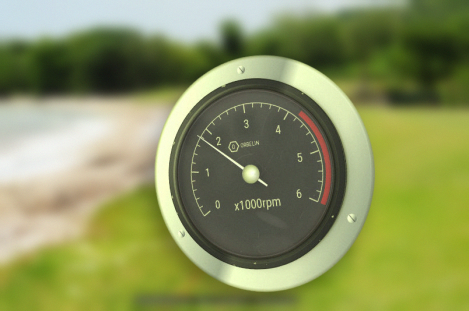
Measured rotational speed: rpm 1800
